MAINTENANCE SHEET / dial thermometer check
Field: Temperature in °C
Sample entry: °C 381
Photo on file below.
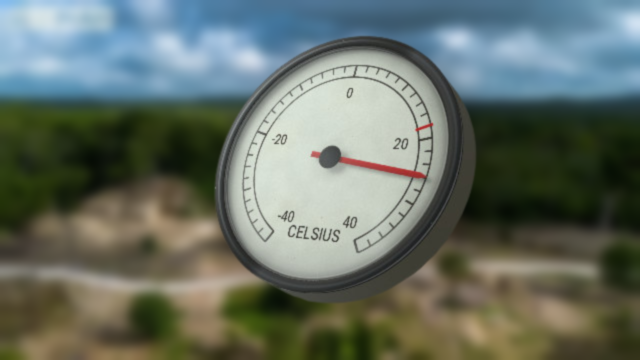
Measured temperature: °C 26
